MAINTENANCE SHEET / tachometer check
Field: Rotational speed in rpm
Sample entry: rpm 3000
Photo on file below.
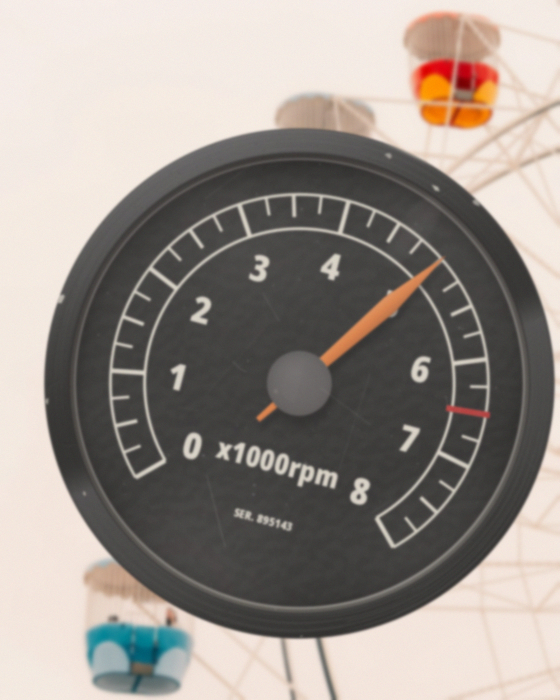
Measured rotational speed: rpm 5000
